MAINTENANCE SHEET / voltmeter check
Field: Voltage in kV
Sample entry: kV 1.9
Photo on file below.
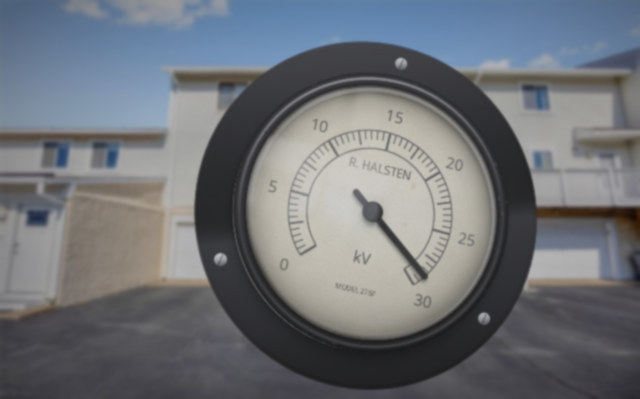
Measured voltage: kV 29
